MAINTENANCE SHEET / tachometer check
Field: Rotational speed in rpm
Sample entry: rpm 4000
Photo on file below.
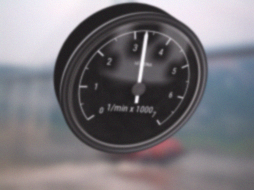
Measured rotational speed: rpm 3250
